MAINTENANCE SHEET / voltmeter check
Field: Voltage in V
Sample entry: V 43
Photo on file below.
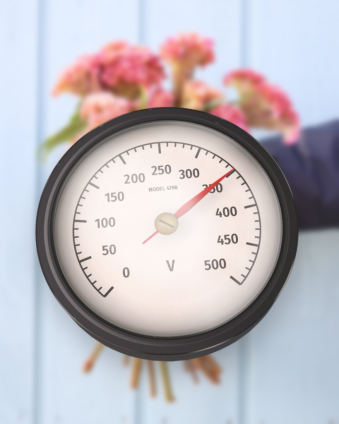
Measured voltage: V 350
